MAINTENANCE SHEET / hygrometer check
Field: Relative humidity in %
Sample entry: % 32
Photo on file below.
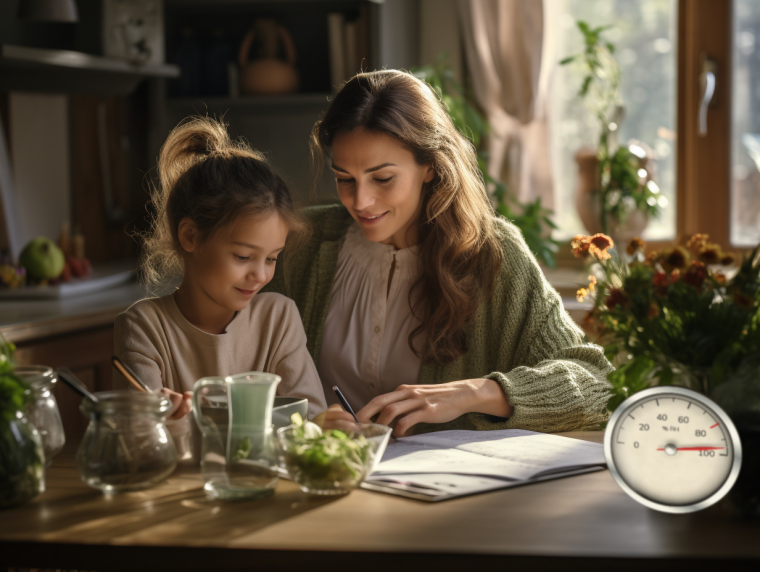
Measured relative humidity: % 95
